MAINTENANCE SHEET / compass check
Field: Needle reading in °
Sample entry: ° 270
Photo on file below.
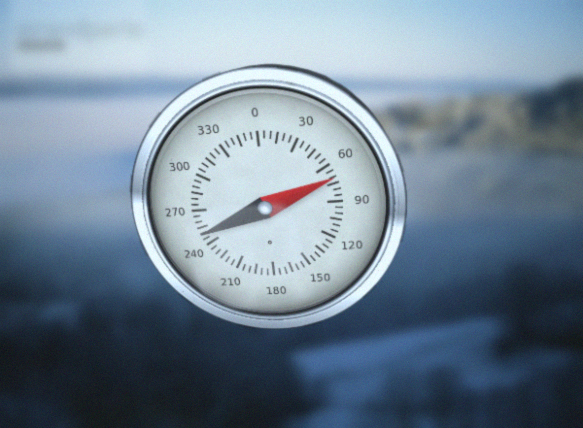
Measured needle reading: ° 70
